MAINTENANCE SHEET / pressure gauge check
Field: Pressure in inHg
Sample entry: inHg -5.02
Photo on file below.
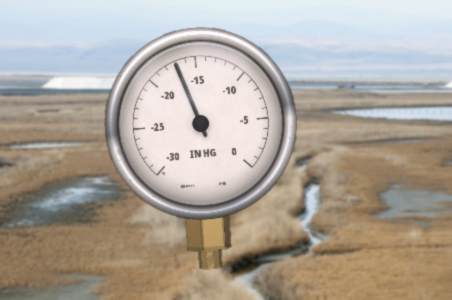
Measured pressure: inHg -17
